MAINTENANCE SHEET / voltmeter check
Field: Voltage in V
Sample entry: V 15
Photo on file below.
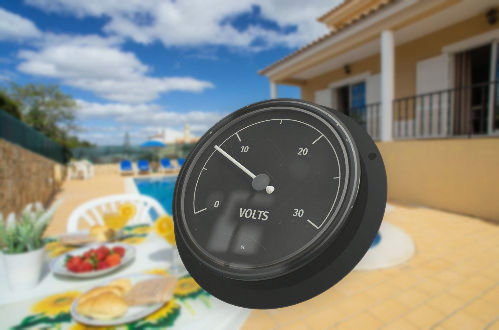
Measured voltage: V 7.5
